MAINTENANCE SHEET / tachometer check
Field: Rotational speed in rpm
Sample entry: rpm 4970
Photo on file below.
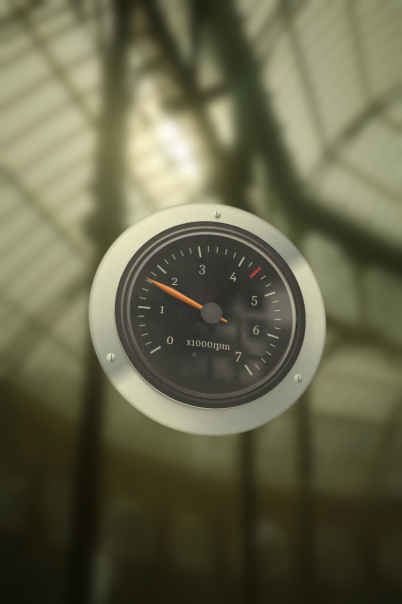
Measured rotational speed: rpm 1600
